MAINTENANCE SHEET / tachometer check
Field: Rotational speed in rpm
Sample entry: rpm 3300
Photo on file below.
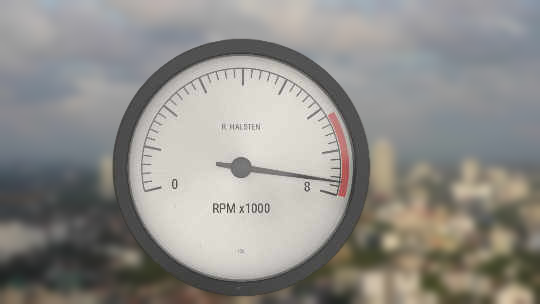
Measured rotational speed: rpm 7700
